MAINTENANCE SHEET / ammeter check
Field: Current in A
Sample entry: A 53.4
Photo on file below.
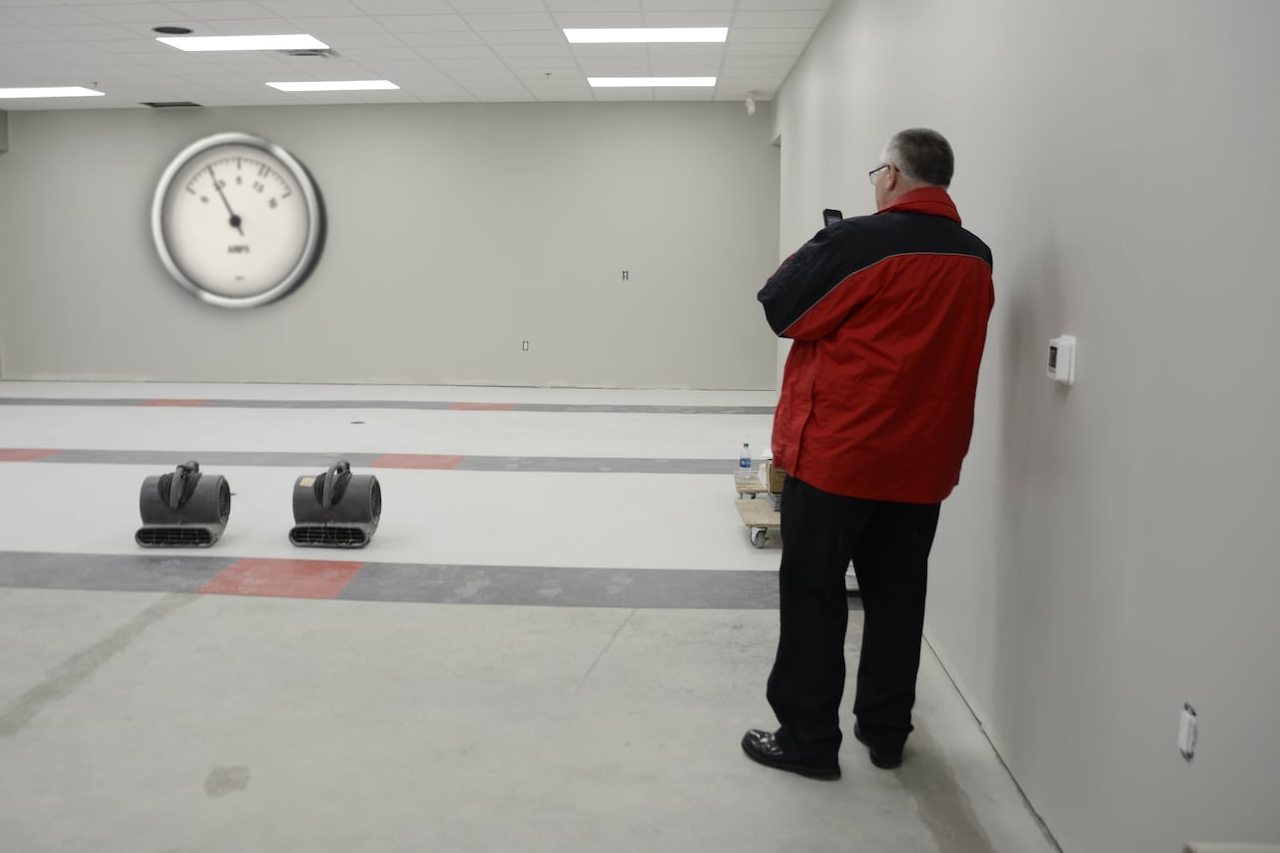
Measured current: A 2.5
